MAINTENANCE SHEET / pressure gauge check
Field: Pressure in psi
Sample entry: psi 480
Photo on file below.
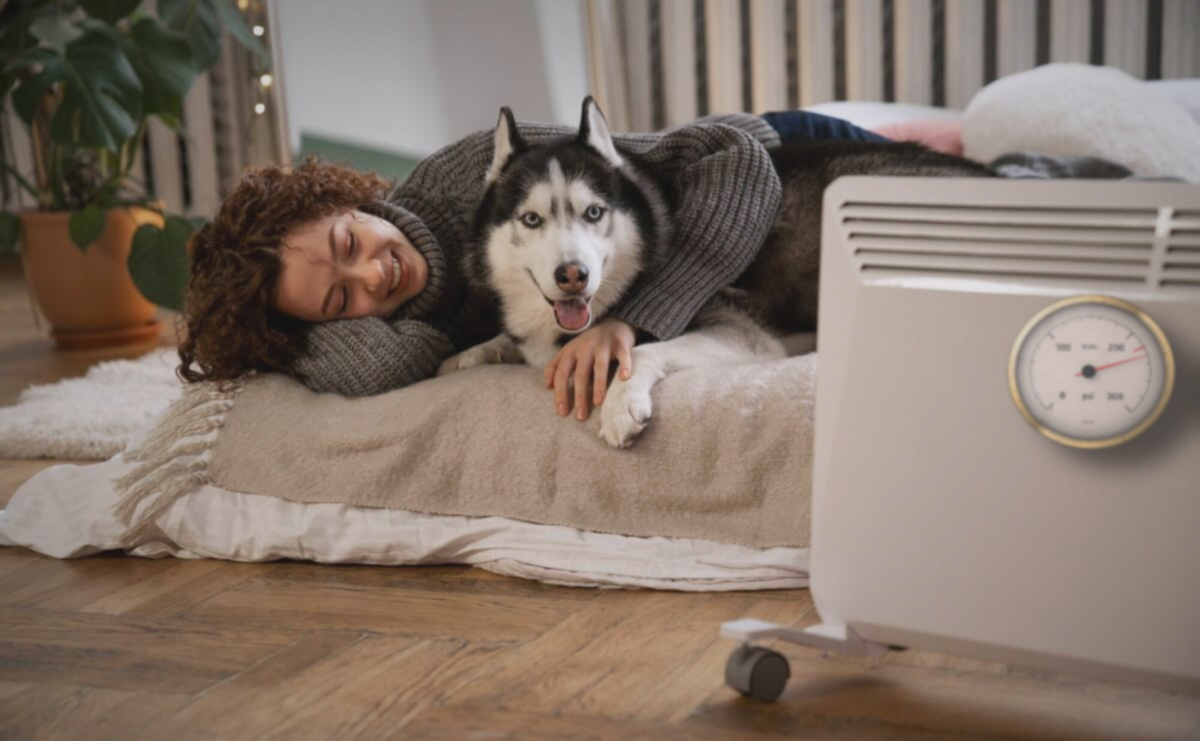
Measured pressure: psi 230
